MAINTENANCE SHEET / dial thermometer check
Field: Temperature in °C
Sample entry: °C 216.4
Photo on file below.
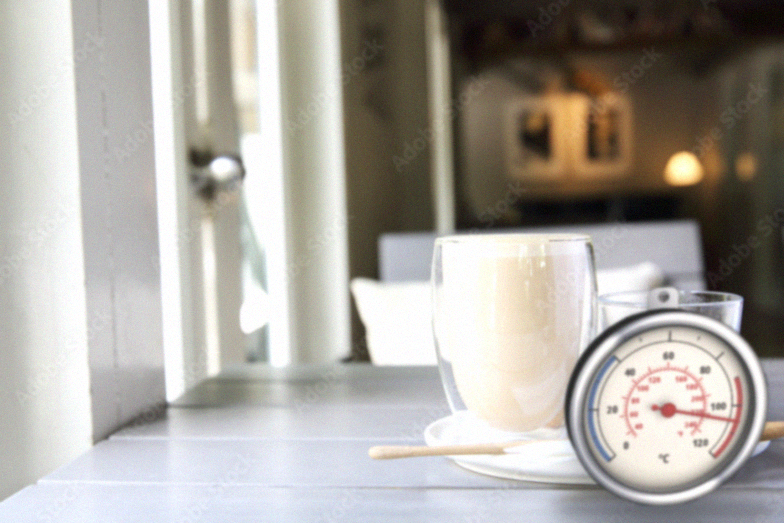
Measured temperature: °C 105
